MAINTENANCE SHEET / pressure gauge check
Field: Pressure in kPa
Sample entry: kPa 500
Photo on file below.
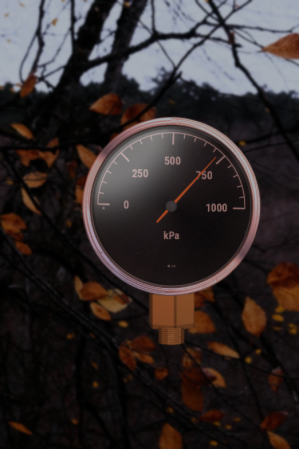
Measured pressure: kPa 725
